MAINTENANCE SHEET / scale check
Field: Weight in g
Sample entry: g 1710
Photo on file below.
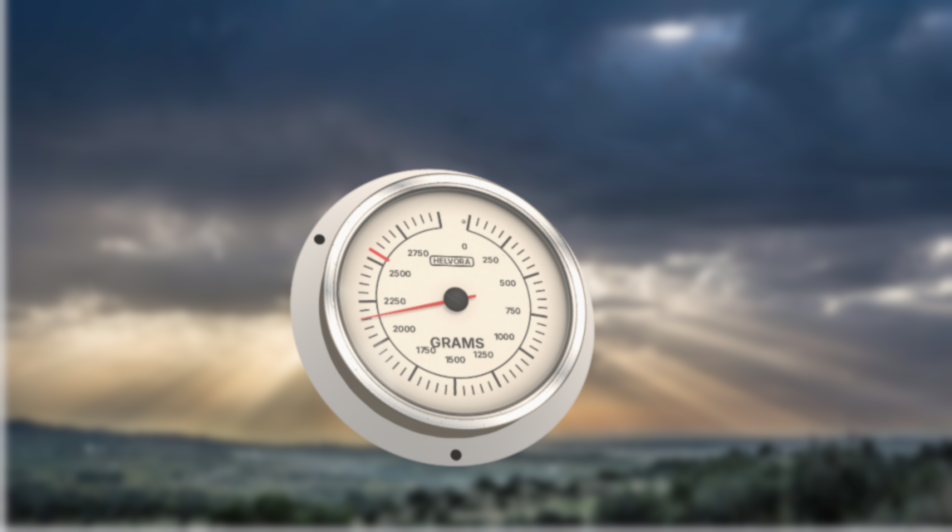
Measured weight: g 2150
